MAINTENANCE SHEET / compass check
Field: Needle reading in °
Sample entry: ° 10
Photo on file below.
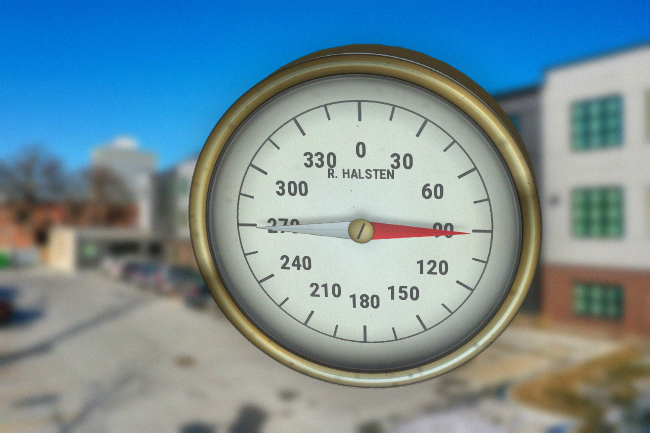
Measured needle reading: ° 90
